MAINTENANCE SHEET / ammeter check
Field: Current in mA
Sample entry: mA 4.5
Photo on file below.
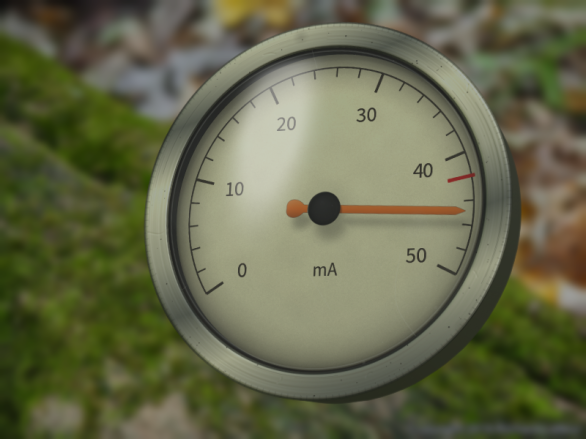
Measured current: mA 45
